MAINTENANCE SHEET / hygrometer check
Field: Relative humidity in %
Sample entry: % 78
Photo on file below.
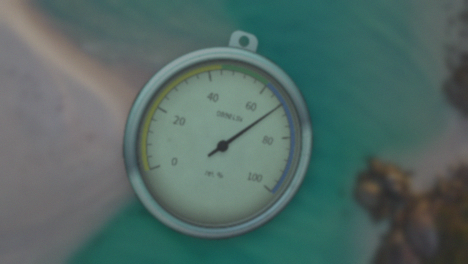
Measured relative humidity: % 68
